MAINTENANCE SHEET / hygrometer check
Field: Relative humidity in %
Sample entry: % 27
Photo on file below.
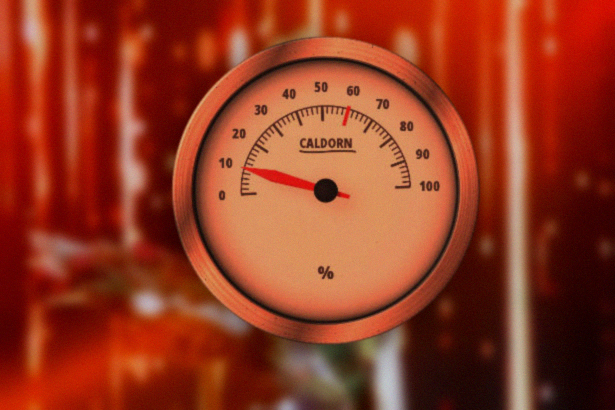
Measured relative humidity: % 10
